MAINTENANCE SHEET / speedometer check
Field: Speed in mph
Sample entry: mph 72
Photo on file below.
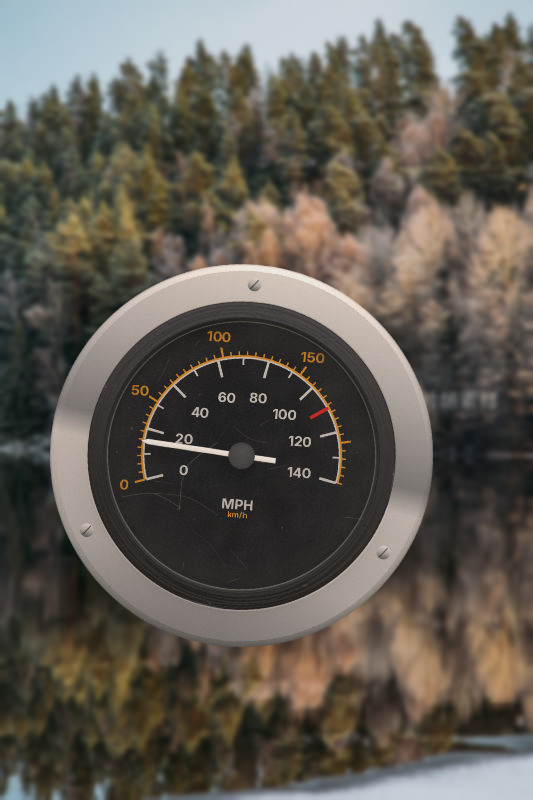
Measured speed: mph 15
